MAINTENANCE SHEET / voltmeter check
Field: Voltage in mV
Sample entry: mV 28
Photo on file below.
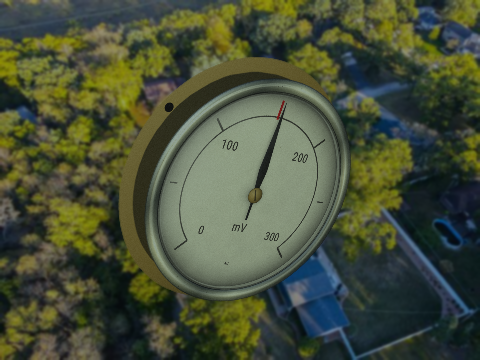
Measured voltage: mV 150
